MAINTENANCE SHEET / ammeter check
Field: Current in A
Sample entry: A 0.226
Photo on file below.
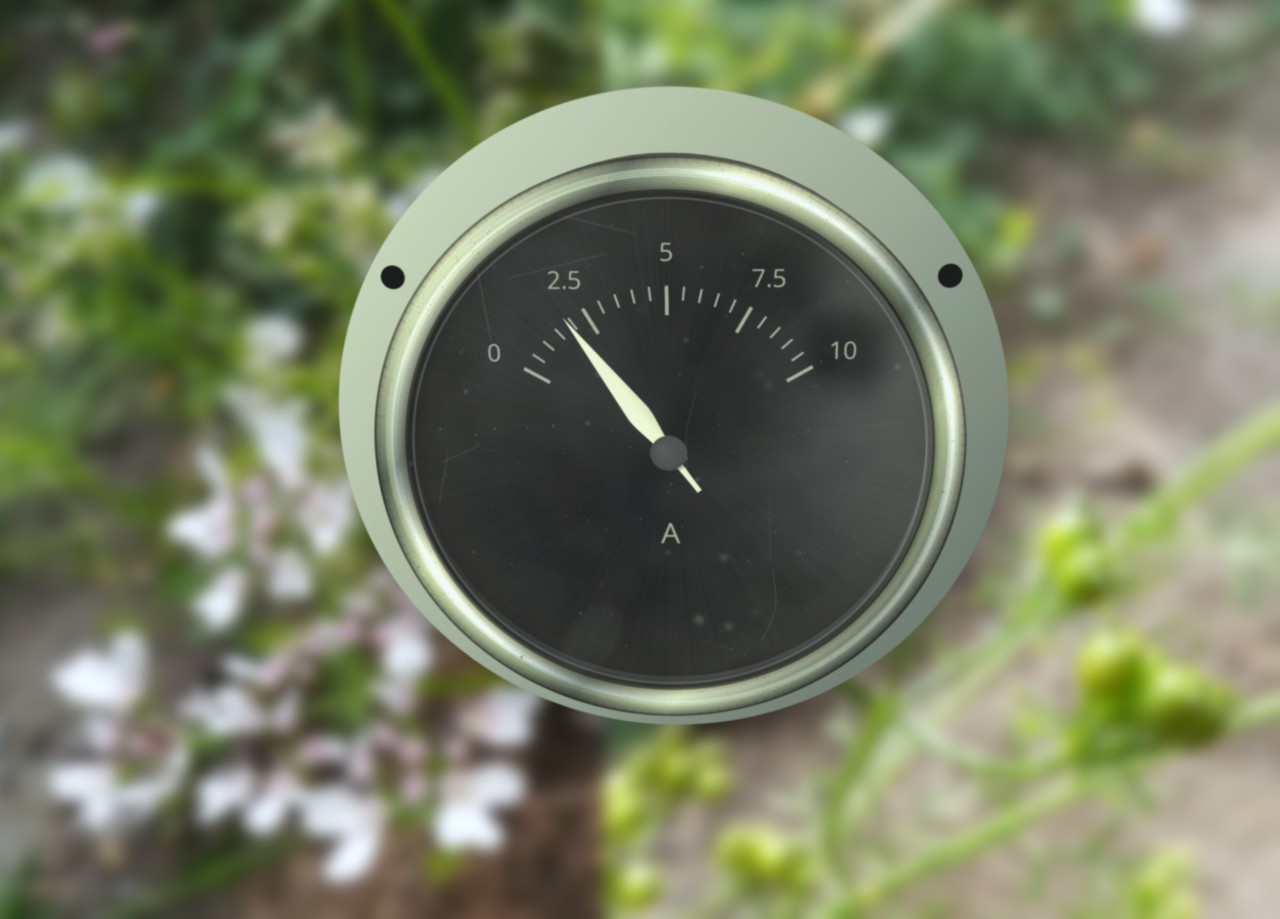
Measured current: A 2
